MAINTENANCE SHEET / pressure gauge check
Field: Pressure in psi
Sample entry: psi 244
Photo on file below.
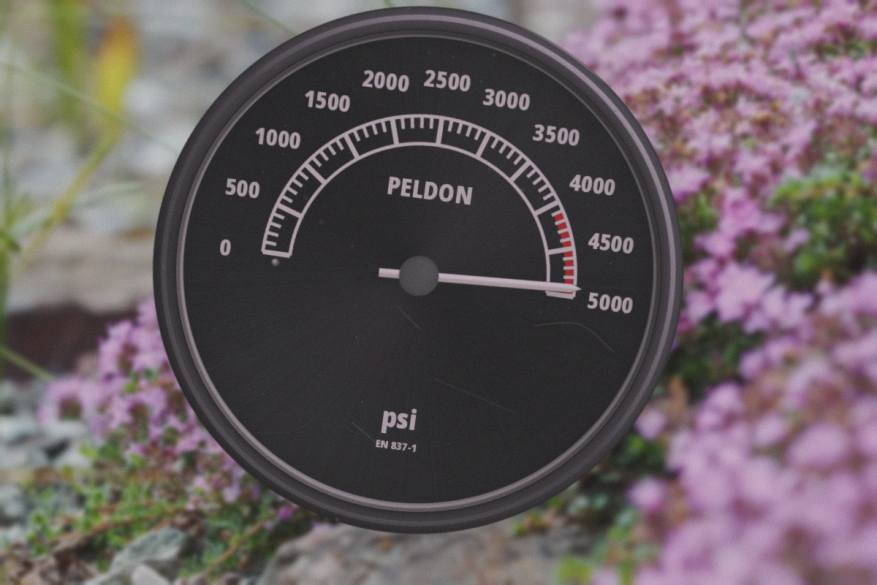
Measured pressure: psi 4900
